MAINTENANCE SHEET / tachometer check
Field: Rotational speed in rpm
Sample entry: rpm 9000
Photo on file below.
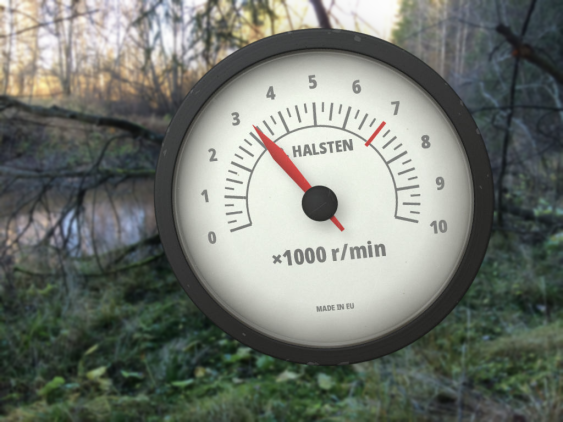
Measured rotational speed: rpm 3250
